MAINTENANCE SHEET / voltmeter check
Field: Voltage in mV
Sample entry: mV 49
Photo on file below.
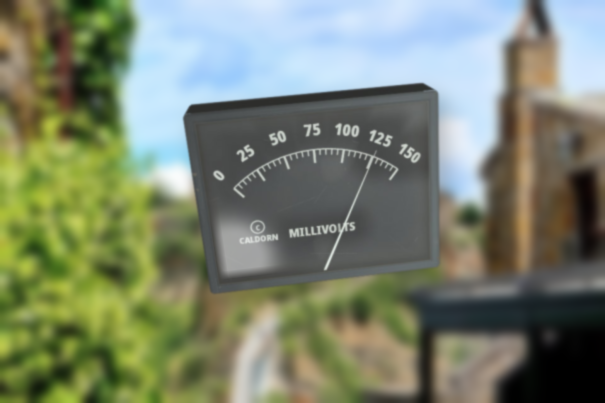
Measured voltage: mV 125
